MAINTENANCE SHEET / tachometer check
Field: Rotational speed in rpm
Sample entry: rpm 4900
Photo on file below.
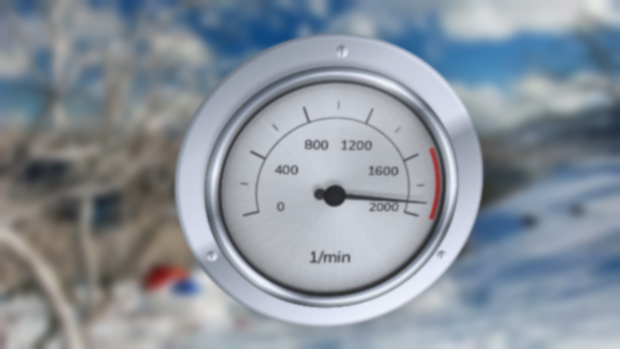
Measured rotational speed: rpm 1900
